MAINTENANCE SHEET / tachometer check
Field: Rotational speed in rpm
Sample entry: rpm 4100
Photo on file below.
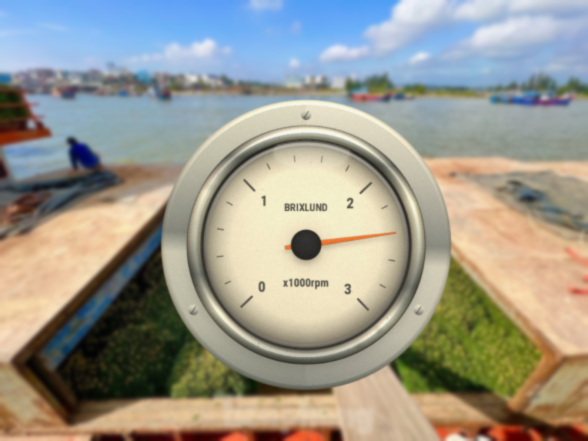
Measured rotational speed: rpm 2400
